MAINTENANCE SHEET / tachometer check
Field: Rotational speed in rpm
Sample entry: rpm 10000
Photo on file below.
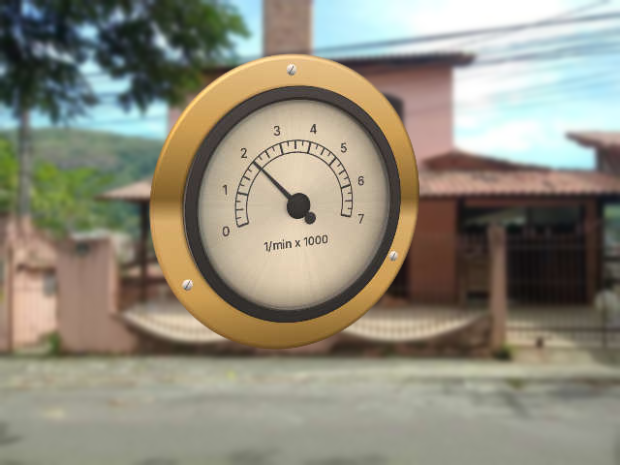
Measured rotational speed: rpm 2000
